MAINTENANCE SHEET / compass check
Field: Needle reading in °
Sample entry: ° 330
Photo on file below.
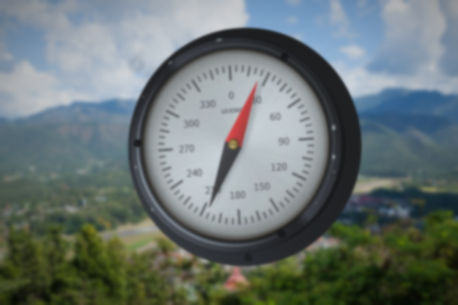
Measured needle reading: ° 25
